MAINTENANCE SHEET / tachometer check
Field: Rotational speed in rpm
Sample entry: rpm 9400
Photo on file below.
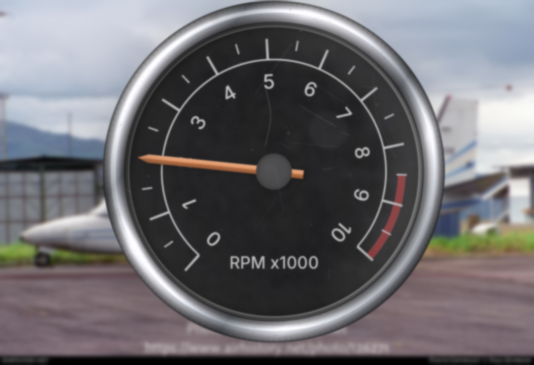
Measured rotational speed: rpm 2000
